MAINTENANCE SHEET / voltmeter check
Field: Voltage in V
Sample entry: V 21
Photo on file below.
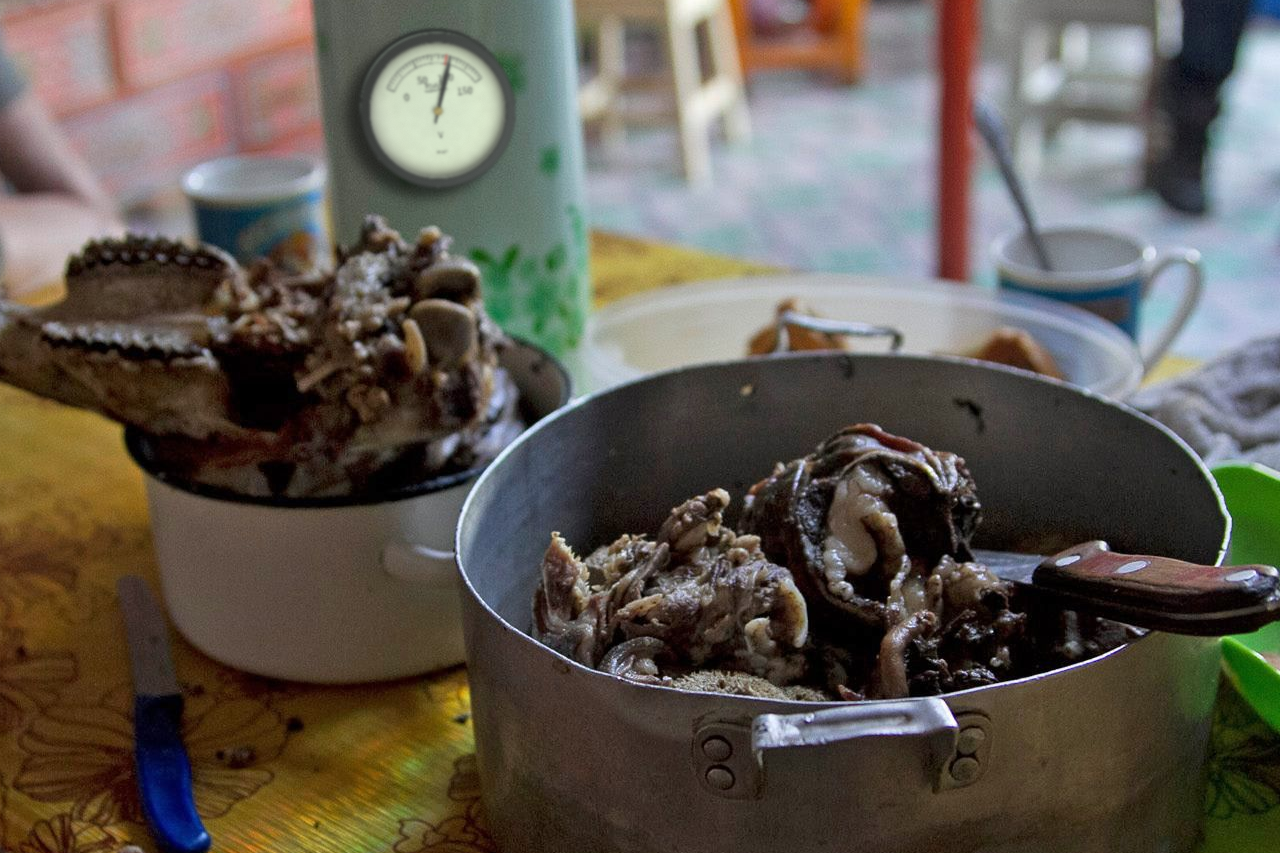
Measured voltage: V 100
